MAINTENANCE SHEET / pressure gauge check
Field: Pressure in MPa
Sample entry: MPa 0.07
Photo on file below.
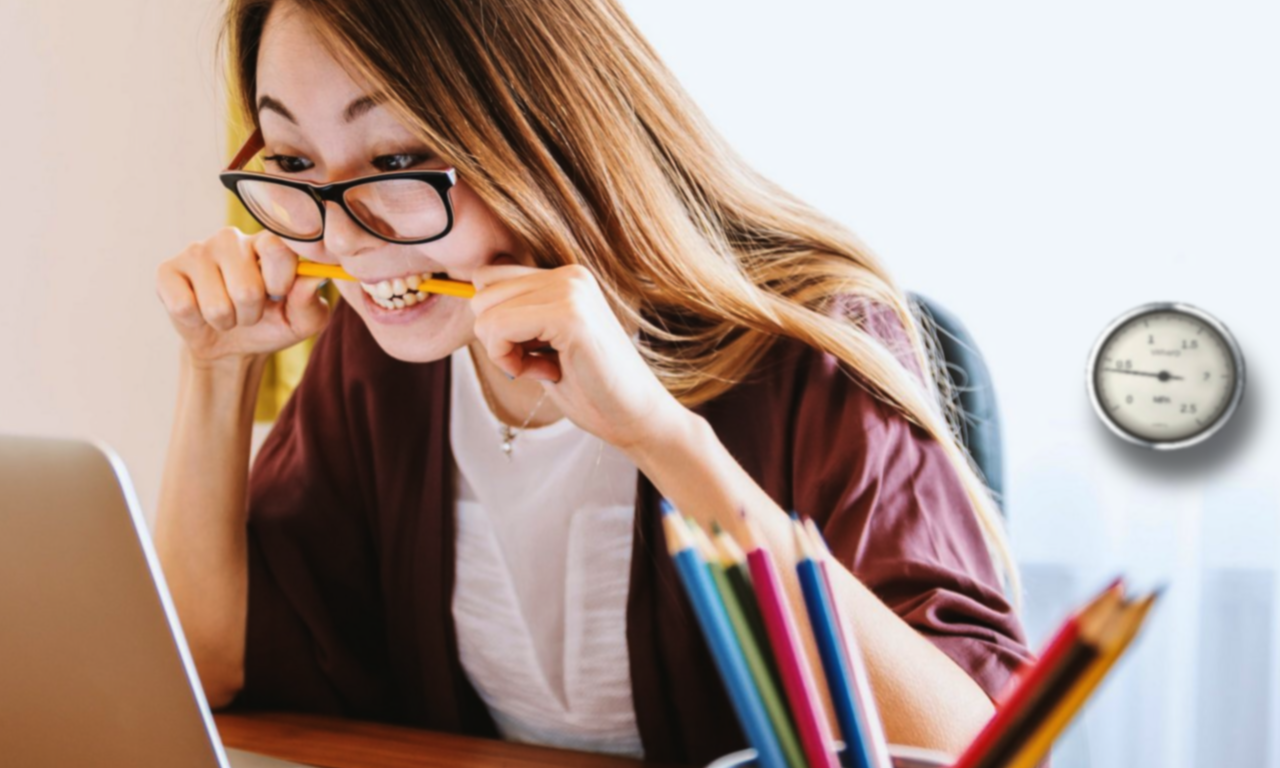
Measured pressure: MPa 0.4
